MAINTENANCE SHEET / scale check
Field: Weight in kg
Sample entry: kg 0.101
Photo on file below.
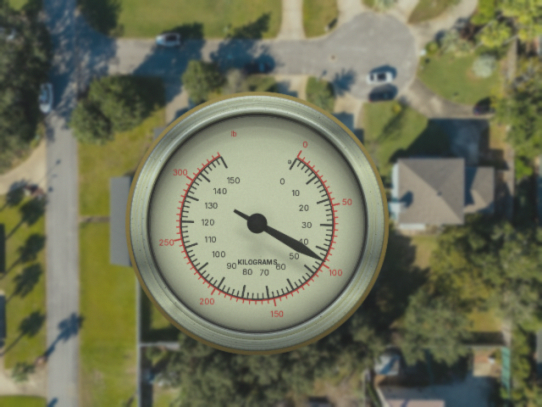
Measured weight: kg 44
